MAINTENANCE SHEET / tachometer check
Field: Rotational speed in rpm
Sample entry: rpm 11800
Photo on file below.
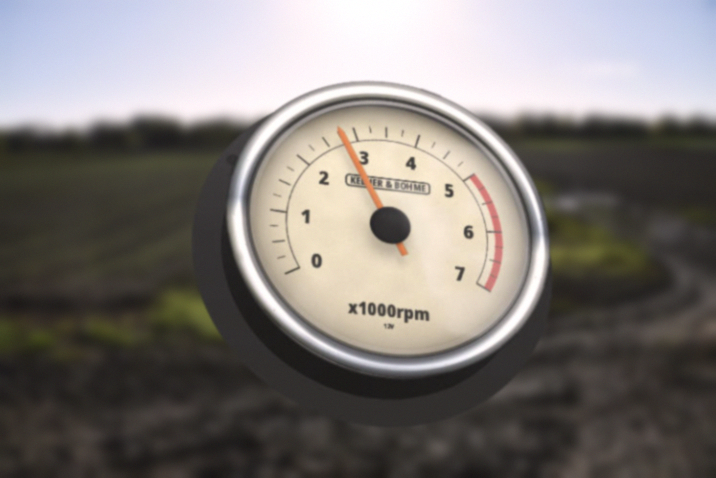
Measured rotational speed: rpm 2750
